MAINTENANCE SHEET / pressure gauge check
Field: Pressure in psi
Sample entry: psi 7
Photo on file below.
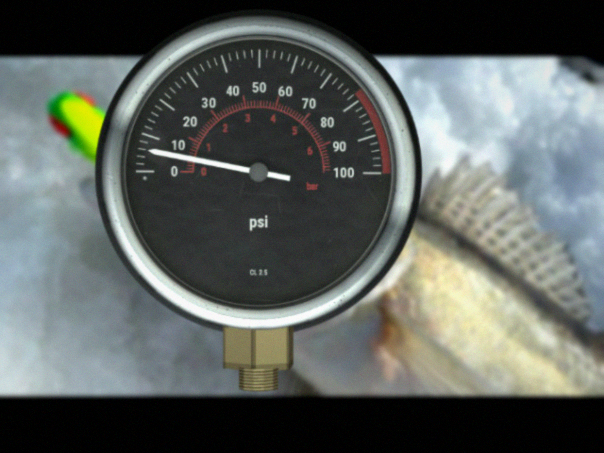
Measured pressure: psi 6
